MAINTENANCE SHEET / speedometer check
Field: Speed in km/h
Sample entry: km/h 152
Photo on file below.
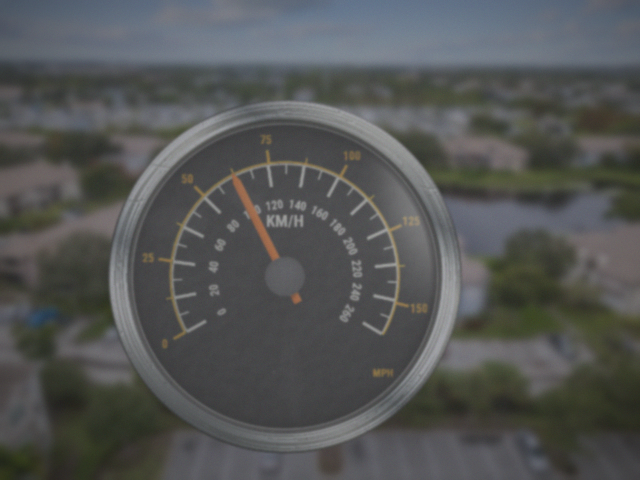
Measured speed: km/h 100
